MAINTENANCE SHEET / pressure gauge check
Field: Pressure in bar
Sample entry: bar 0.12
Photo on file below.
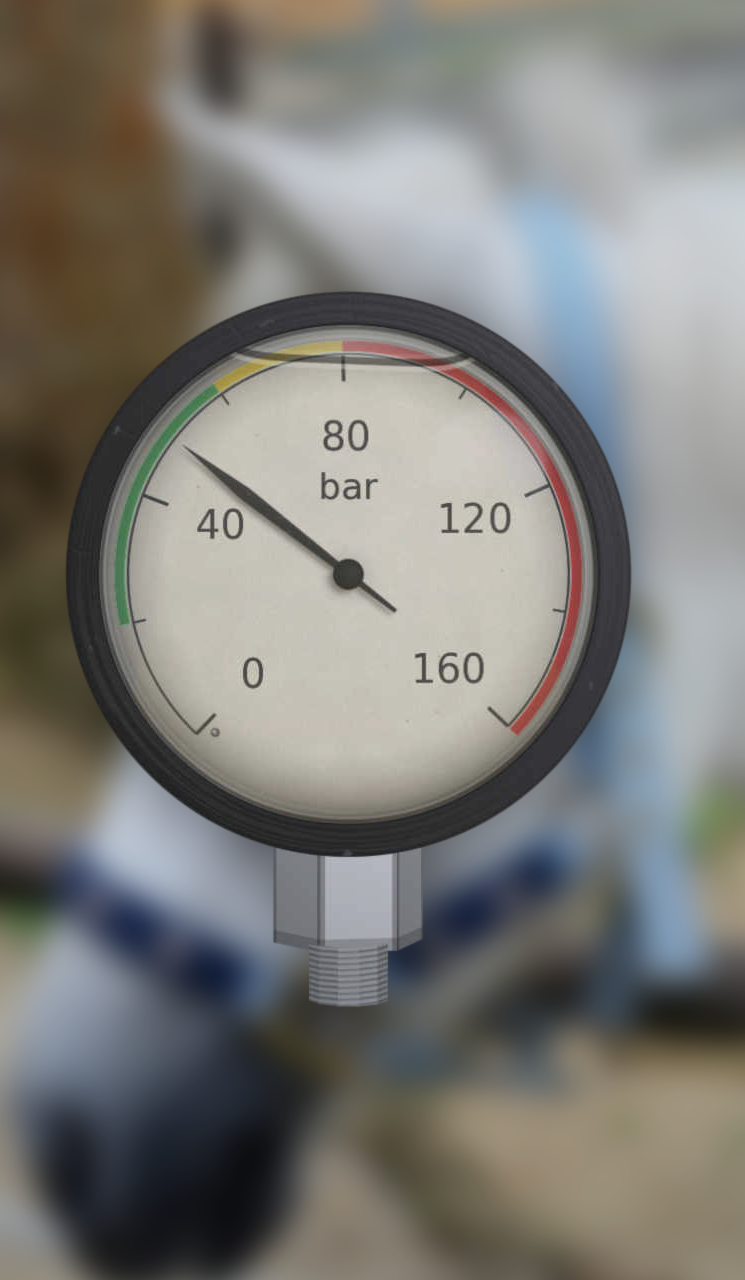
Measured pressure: bar 50
